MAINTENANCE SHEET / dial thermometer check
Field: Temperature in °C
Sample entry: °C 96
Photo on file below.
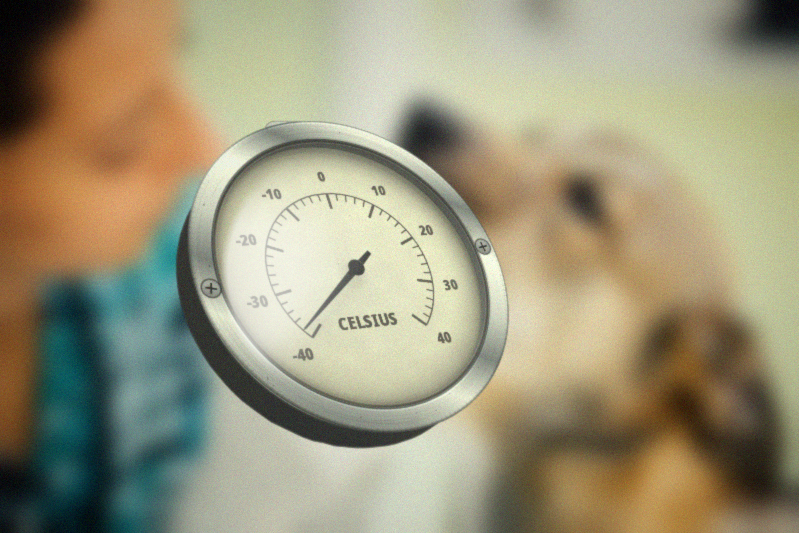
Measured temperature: °C -38
